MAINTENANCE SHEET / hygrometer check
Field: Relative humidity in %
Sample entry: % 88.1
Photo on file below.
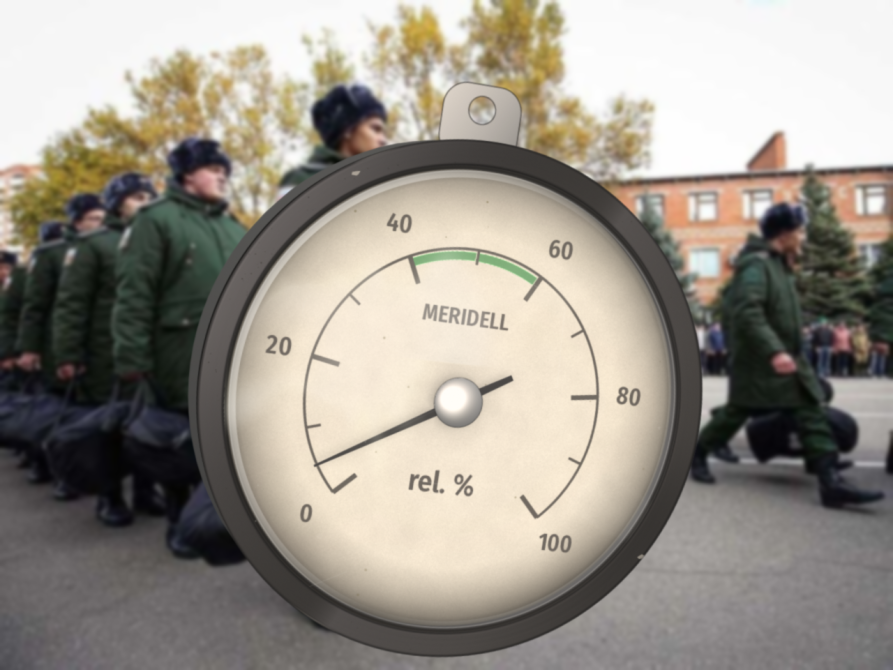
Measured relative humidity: % 5
